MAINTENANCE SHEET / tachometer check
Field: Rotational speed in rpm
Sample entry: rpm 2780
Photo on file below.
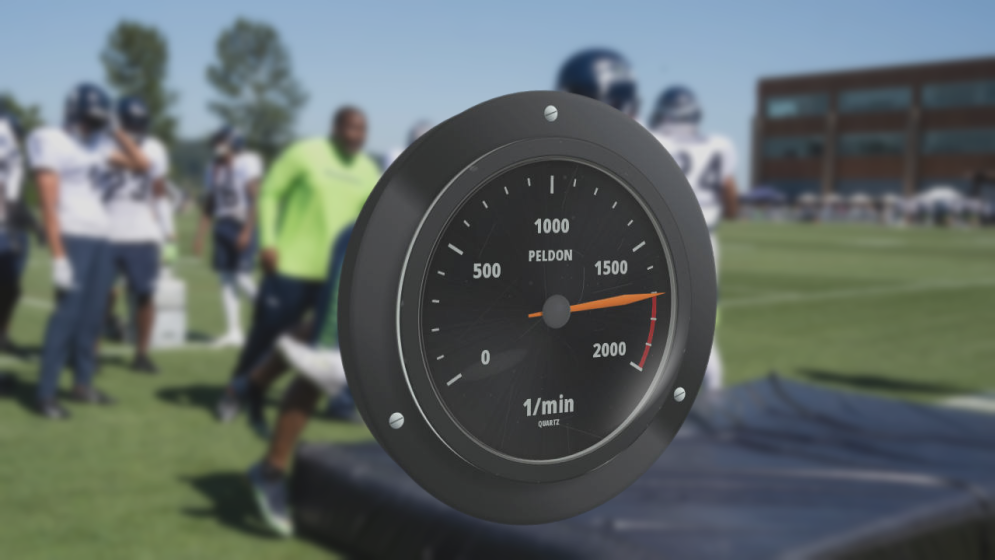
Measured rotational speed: rpm 1700
